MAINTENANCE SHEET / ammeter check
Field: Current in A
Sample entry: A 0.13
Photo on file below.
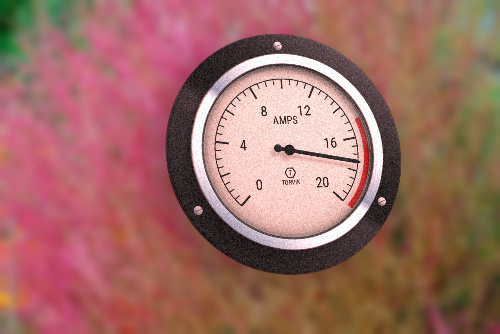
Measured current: A 17.5
